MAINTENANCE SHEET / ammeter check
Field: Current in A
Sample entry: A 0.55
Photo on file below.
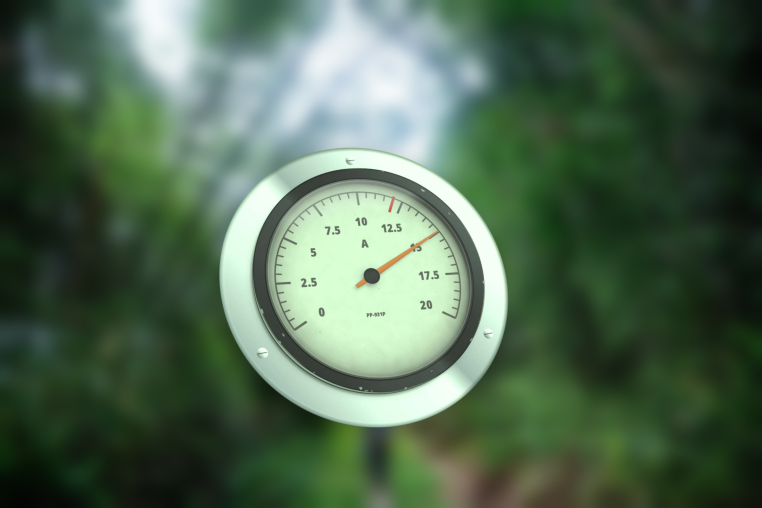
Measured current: A 15
